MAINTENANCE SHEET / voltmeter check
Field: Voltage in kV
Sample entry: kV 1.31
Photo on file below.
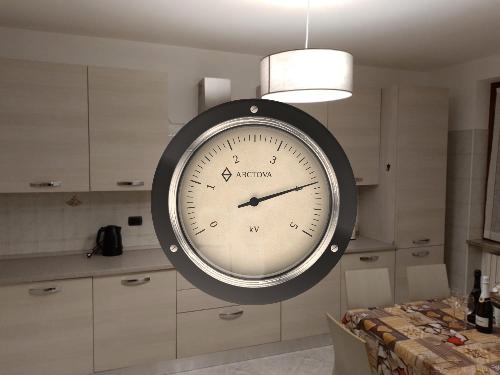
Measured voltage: kV 4
